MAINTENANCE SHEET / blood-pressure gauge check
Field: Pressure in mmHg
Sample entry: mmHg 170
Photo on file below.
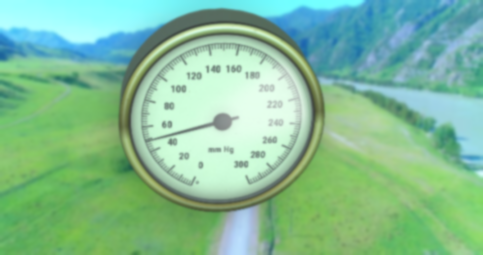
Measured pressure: mmHg 50
